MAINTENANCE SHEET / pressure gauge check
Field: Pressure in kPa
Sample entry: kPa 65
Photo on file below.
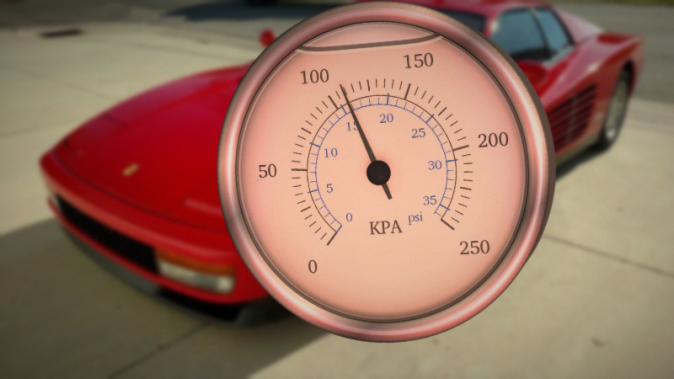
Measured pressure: kPa 110
